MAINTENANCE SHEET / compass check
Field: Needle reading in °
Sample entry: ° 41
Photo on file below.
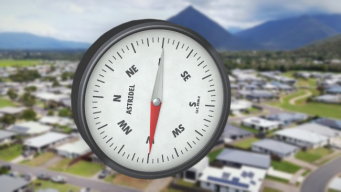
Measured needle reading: ° 270
